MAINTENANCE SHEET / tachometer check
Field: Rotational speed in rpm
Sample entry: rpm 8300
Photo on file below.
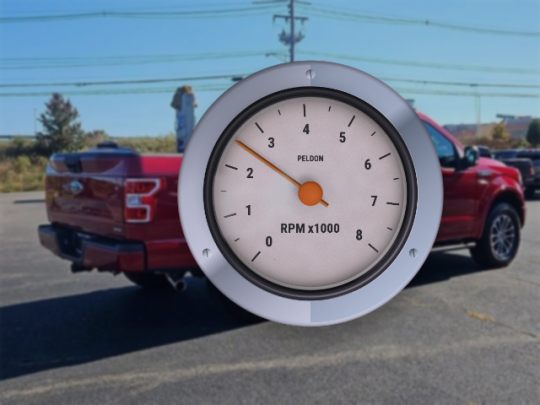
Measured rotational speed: rpm 2500
